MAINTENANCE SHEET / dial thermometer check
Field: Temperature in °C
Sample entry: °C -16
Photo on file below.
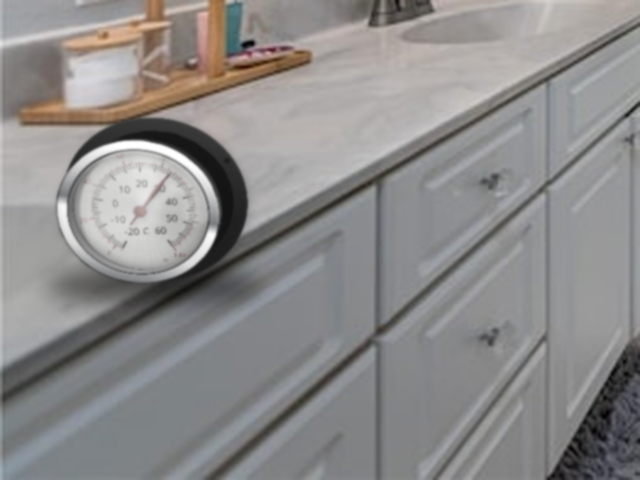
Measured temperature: °C 30
